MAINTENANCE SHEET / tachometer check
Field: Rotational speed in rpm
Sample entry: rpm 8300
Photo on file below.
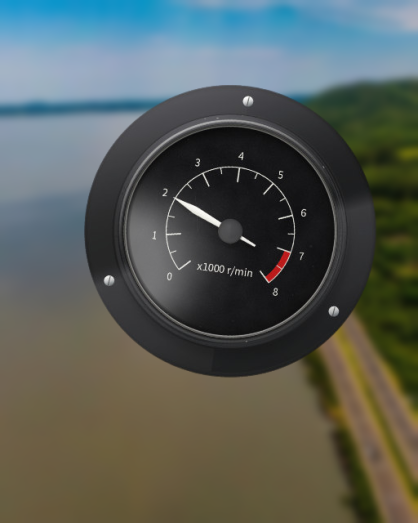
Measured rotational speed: rpm 2000
